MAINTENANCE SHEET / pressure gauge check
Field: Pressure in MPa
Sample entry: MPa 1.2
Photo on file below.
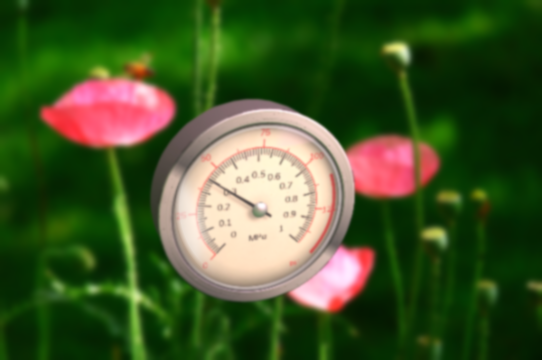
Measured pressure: MPa 0.3
